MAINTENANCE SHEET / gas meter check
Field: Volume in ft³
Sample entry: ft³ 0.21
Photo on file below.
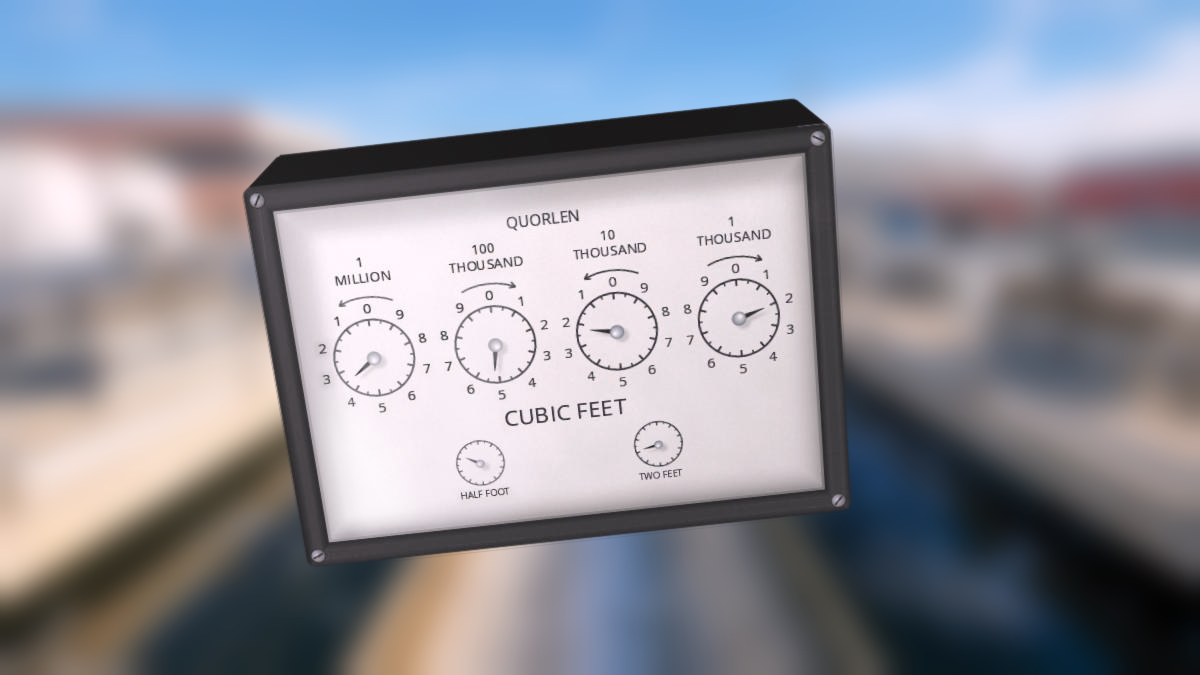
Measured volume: ft³ 352200
